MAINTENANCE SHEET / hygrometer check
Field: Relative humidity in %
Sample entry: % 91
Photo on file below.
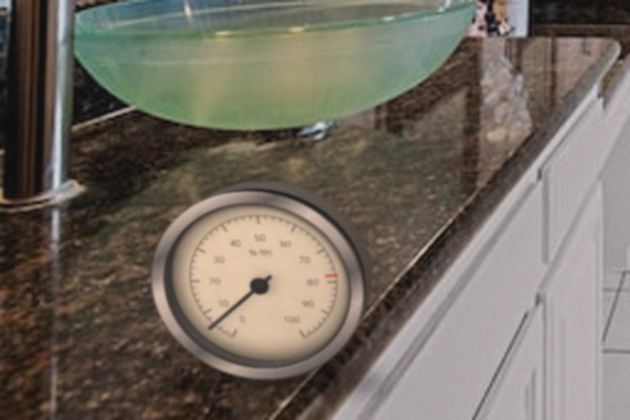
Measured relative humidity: % 6
